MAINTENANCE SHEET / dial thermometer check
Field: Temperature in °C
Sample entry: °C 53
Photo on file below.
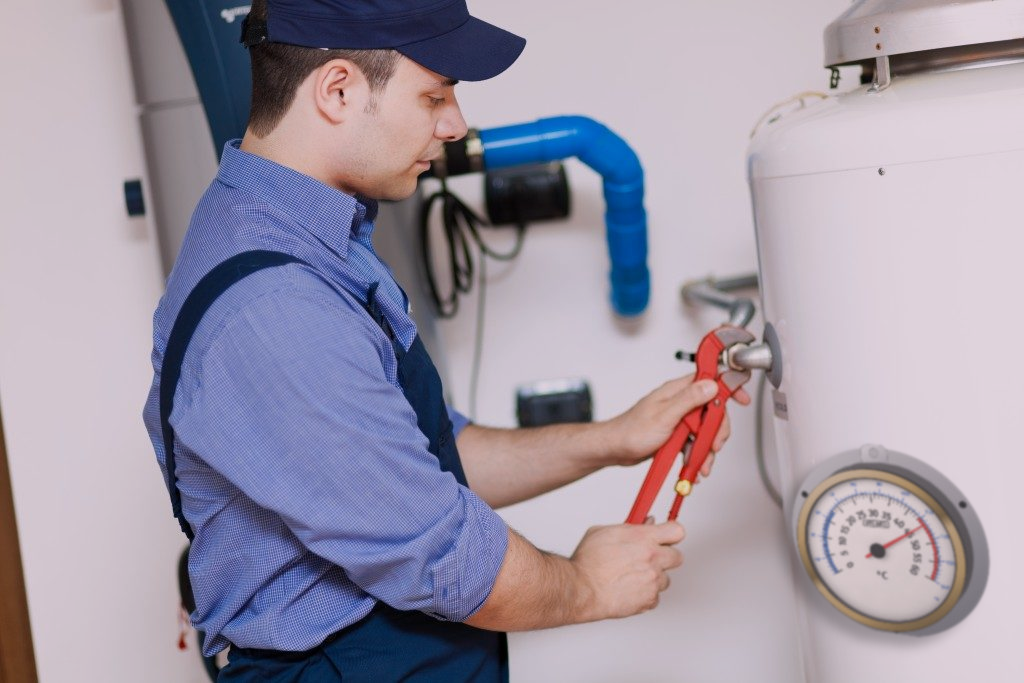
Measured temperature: °C 45
